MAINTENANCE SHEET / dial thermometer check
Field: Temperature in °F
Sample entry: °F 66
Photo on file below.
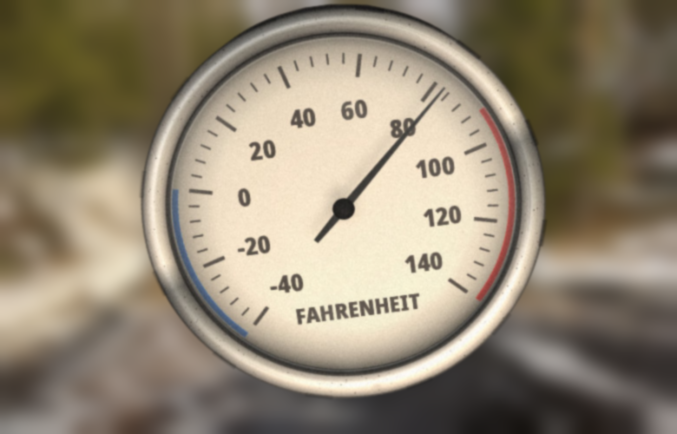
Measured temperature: °F 82
